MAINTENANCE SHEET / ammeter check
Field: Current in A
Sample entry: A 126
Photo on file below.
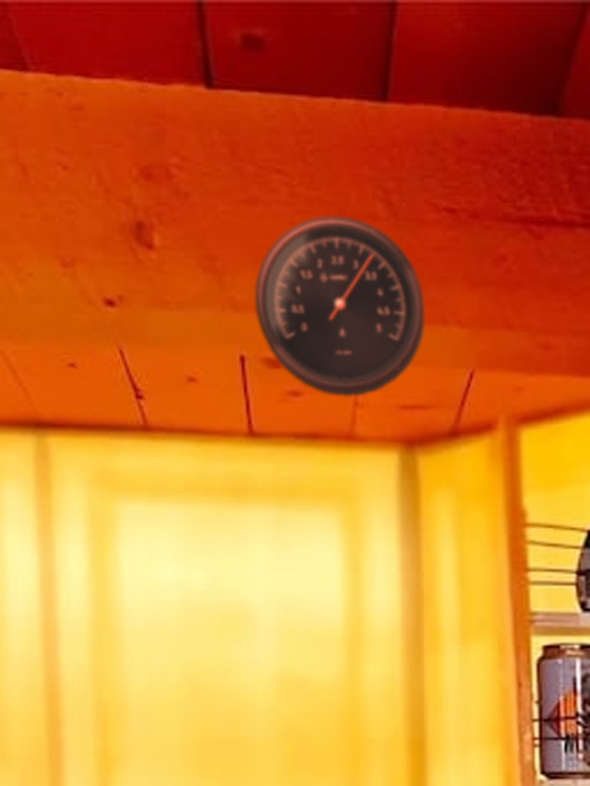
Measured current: A 3.25
